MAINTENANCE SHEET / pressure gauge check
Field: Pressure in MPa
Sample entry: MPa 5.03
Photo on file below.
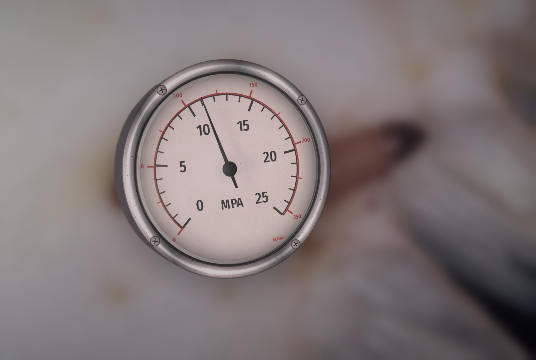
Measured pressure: MPa 11
